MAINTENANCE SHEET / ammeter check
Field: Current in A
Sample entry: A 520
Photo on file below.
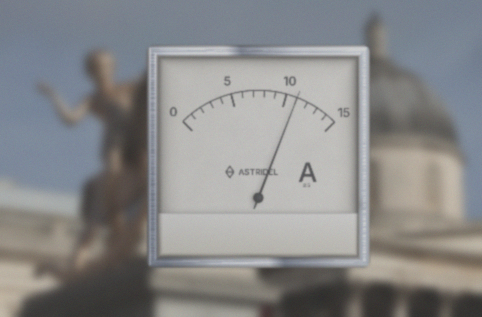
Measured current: A 11
